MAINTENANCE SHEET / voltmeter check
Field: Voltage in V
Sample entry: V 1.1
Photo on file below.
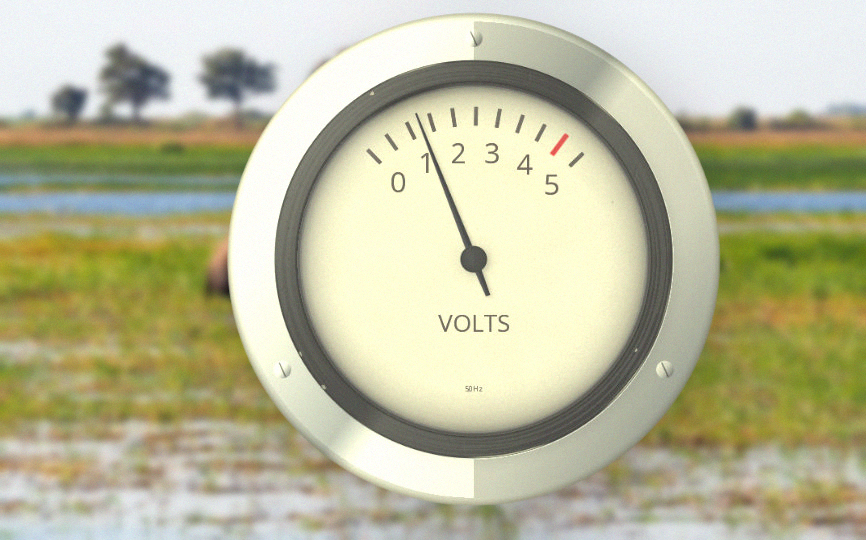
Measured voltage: V 1.25
